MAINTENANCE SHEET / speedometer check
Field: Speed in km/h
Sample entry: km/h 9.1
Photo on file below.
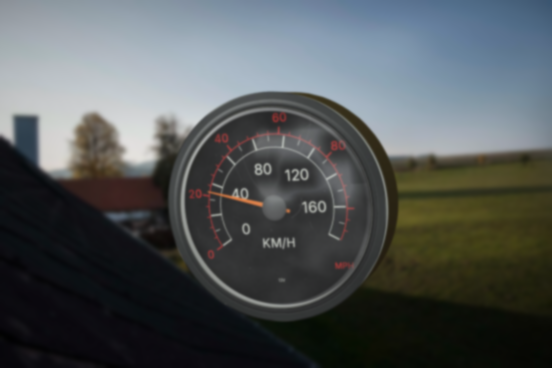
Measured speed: km/h 35
